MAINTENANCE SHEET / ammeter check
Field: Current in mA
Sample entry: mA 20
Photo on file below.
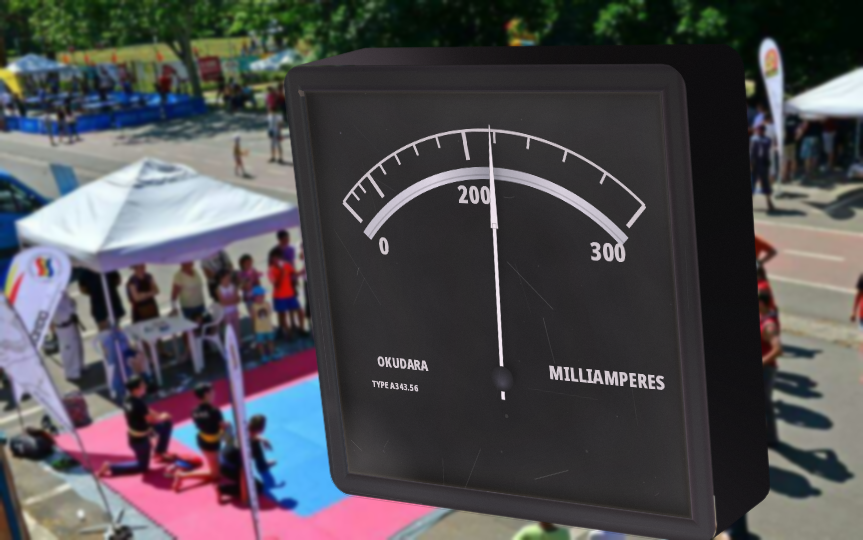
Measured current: mA 220
